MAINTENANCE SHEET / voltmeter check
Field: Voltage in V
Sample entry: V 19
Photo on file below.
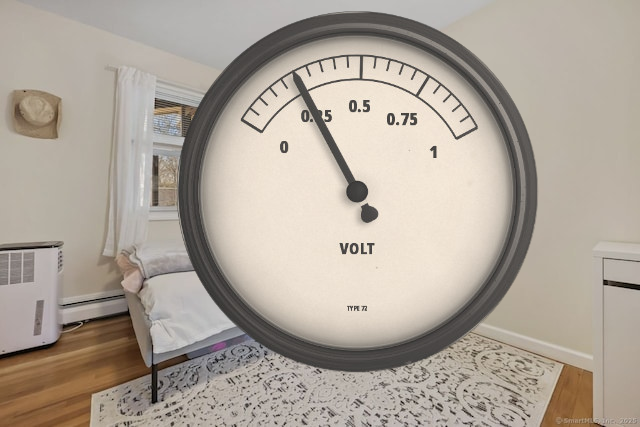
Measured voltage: V 0.25
